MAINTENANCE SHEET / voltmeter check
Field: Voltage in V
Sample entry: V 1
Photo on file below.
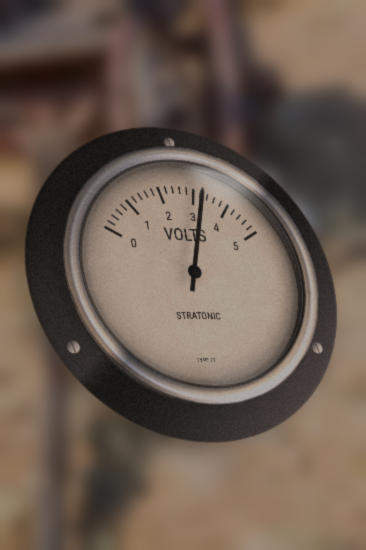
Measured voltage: V 3.2
